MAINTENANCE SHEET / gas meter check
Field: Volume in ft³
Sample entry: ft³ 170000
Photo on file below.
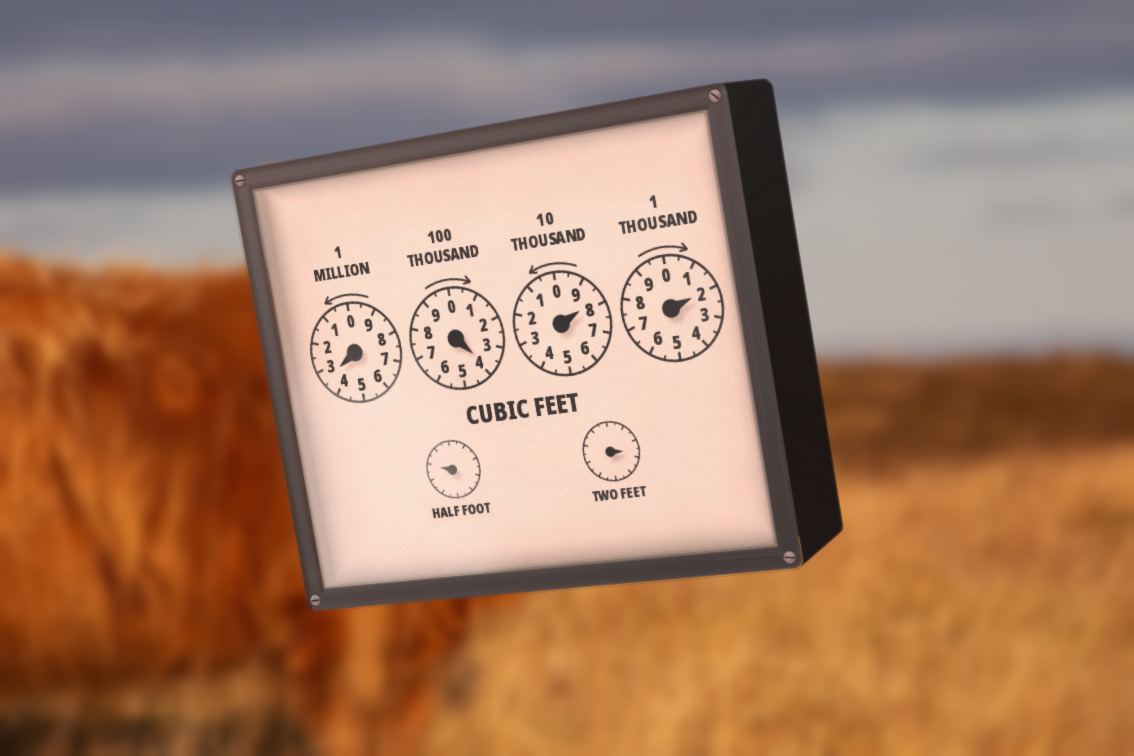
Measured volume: ft³ 338200
